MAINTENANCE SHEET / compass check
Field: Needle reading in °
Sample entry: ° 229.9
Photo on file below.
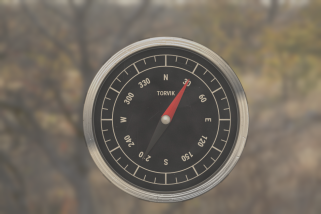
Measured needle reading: ° 30
